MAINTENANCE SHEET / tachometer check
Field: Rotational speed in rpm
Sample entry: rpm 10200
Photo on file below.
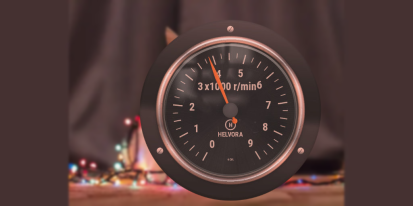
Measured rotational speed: rpm 3875
